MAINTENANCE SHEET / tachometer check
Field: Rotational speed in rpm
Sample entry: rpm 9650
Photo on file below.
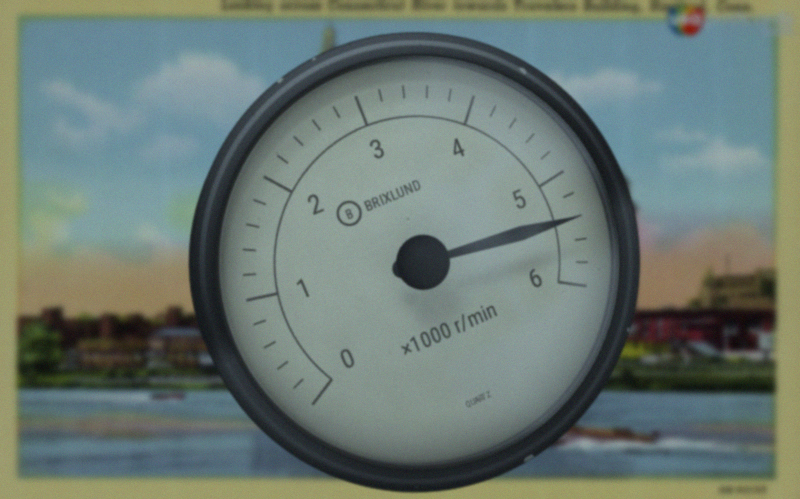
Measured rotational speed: rpm 5400
